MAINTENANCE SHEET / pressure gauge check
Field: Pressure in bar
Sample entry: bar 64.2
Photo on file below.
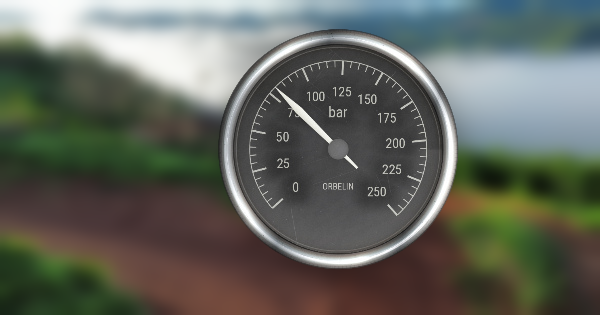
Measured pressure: bar 80
